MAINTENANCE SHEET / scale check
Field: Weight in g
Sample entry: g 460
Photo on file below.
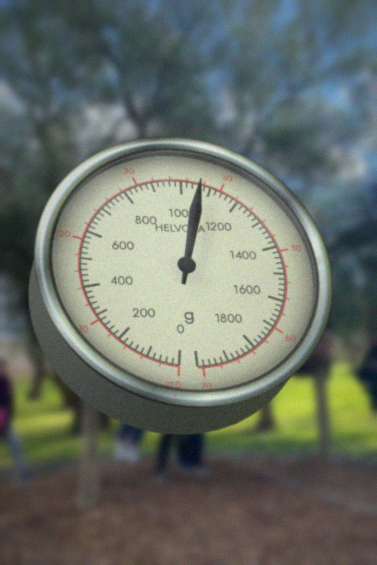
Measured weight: g 1060
